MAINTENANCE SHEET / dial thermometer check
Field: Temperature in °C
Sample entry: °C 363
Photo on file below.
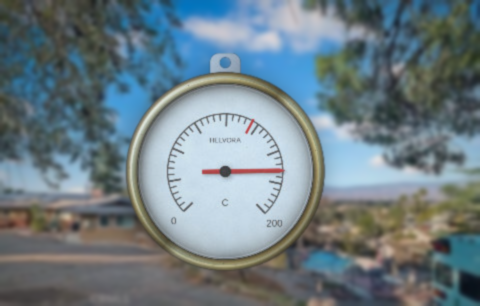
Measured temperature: °C 165
